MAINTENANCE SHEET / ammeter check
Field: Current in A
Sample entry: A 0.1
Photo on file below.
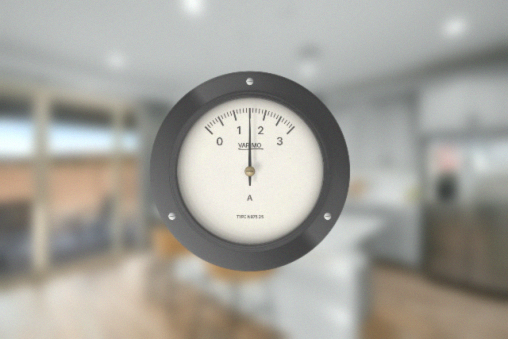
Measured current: A 1.5
